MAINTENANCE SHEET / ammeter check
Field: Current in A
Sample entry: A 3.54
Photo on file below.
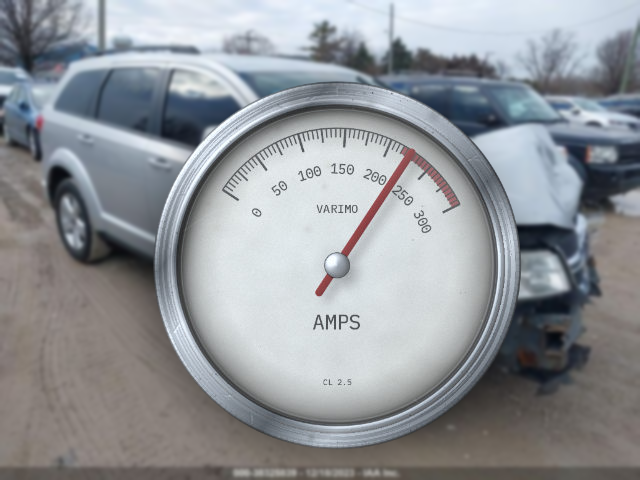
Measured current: A 225
